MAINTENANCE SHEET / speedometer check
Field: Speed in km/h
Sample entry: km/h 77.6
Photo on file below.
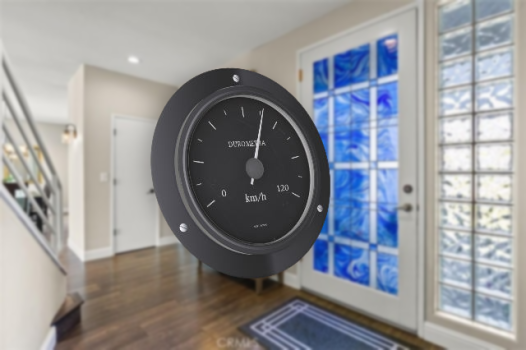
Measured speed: km/h 70
